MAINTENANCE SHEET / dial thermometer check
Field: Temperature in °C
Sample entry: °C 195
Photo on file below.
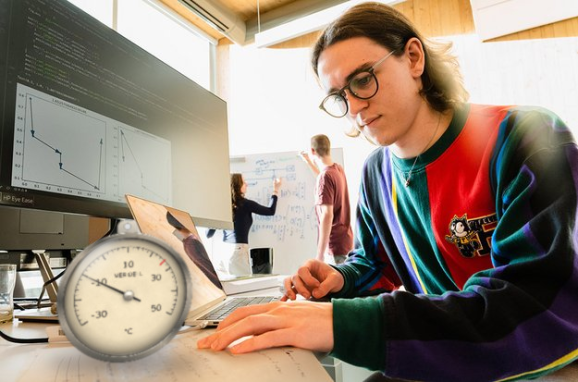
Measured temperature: °C -10
